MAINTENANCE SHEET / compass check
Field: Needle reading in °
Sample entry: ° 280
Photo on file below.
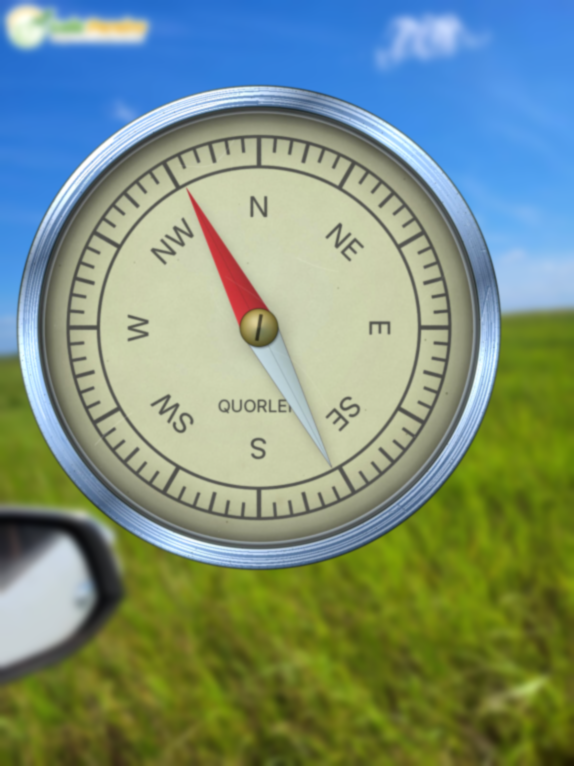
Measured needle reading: ° 332.5
